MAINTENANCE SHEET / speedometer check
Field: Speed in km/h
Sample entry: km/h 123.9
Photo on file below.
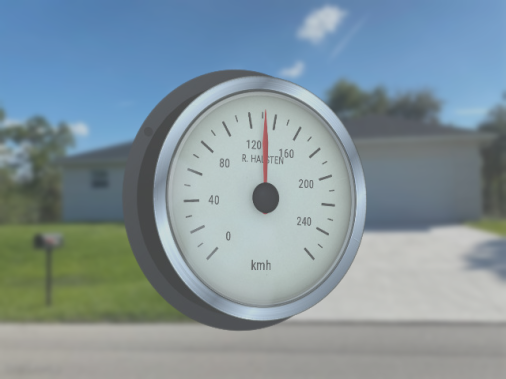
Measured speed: km/h 130
